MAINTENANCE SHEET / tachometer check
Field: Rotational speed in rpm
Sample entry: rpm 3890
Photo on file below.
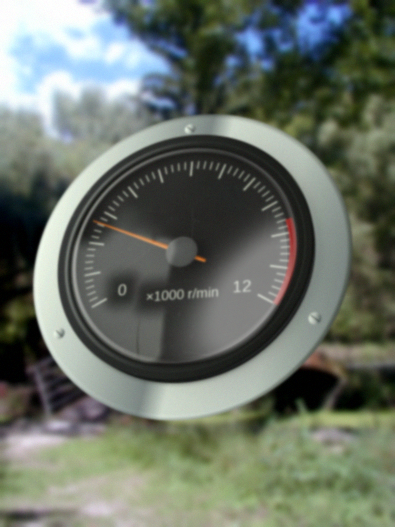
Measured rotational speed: rpm 2600
